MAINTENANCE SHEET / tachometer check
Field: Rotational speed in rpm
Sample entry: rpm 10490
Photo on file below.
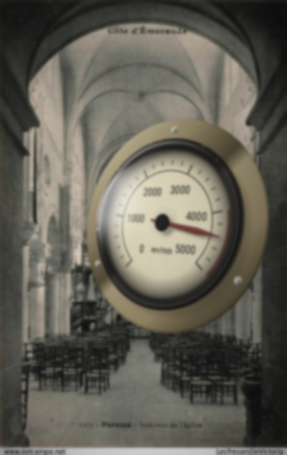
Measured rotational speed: rpm 4400
